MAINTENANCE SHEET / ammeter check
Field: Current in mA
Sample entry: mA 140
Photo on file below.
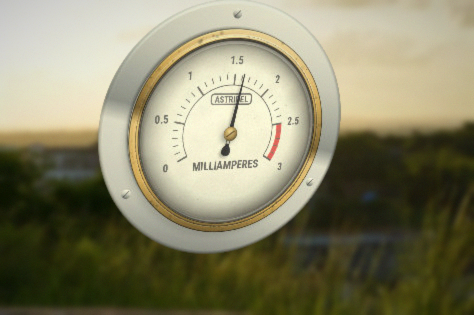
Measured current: mA 1.6
